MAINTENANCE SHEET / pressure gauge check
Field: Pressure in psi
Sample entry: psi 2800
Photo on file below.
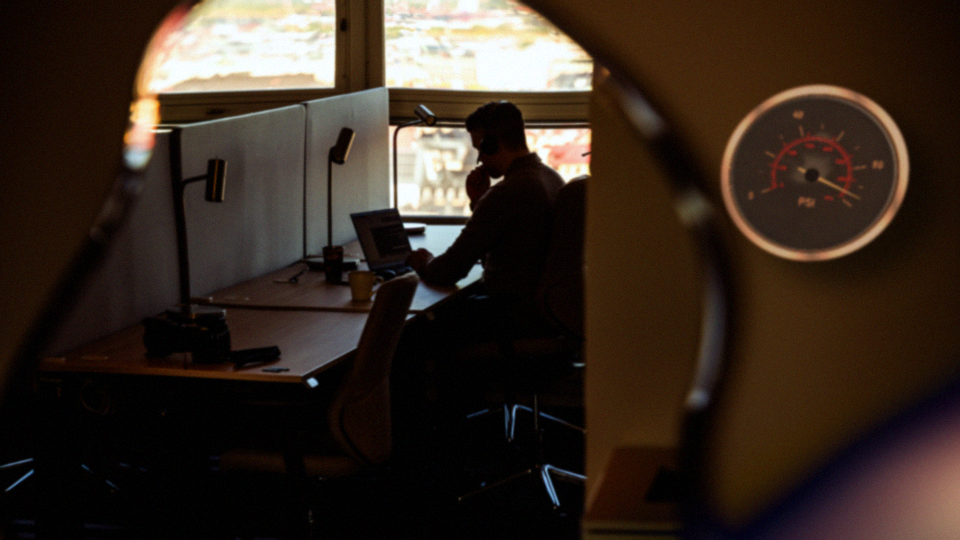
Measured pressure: psi 95
